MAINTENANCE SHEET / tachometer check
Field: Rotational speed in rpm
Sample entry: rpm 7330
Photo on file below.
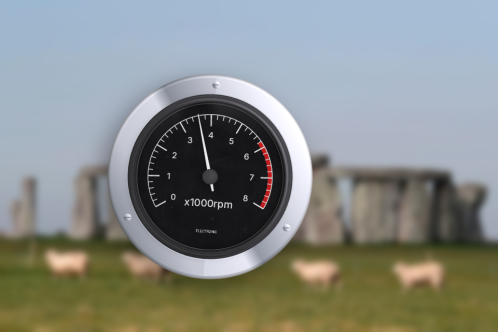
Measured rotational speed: rpm 3600
